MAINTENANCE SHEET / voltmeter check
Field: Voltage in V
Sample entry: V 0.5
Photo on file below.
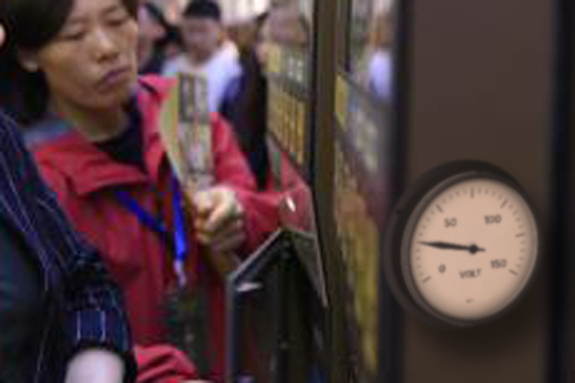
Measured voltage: V 25
